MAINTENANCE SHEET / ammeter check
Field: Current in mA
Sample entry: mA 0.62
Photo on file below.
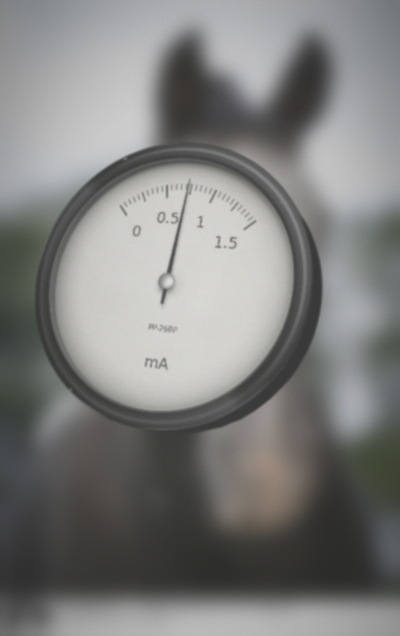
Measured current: mA 0.75
